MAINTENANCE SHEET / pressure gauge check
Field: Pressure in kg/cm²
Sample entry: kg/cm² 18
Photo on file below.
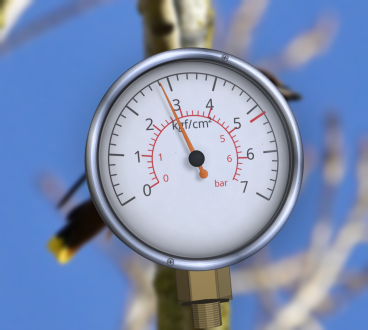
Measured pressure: kg/cm² 2.8
